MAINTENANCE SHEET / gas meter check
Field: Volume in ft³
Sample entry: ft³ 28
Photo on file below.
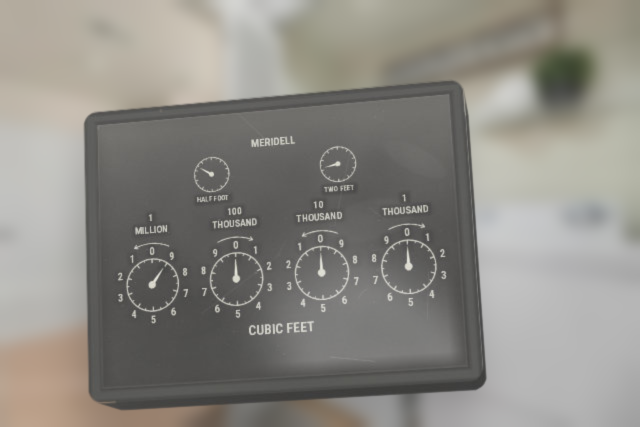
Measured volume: ft³ 900000
